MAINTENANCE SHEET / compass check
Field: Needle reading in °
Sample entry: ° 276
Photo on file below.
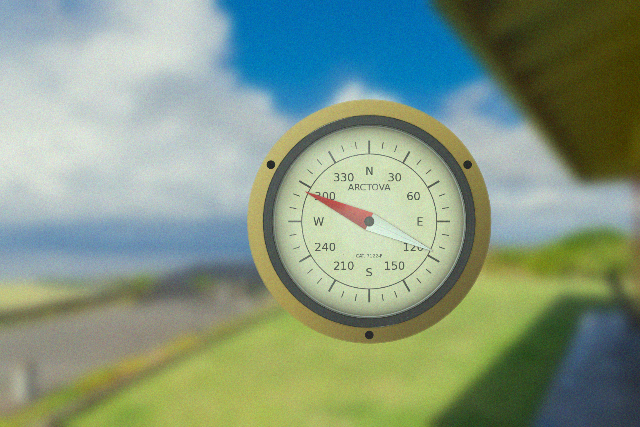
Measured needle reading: ° 295
